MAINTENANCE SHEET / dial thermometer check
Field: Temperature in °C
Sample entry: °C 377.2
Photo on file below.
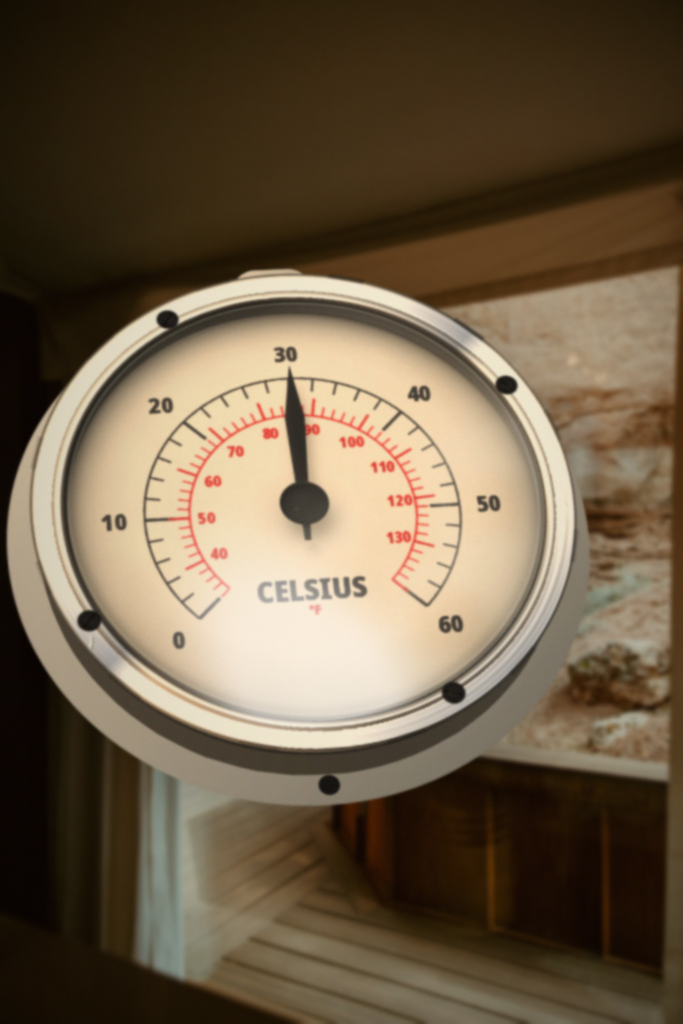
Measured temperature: °C 30
